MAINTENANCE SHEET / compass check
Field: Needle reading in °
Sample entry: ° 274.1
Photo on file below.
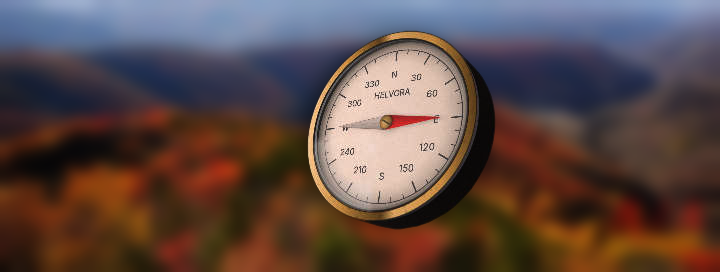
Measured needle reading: ° 90
